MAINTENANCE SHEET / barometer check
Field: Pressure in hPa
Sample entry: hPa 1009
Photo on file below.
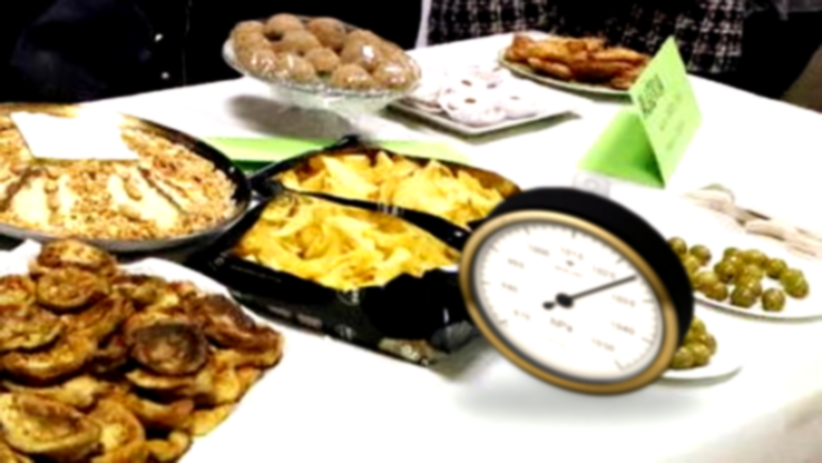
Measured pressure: hPa 1024
